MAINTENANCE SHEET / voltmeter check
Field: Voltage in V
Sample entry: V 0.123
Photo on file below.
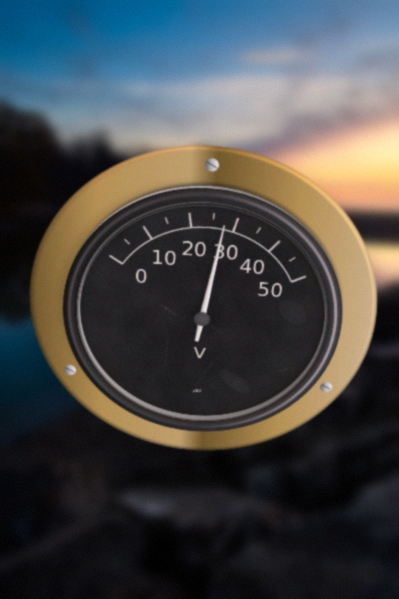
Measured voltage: V 27.5
